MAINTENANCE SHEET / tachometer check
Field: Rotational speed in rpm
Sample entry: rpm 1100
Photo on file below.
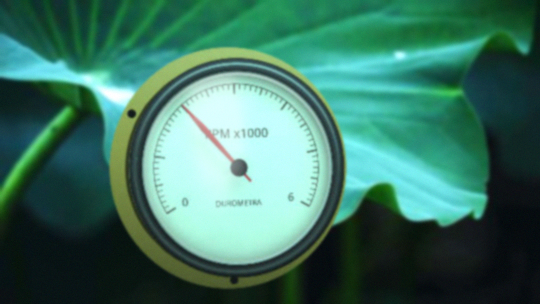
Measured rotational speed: rpm 2000
